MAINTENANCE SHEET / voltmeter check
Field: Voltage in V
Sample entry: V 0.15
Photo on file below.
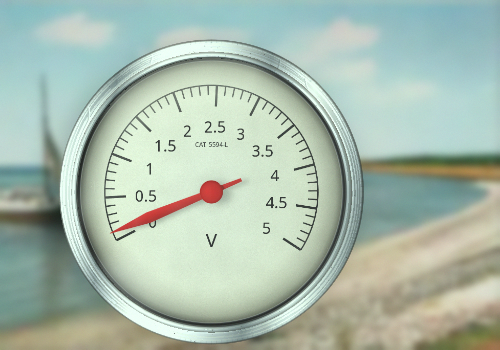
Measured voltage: V 0.1
